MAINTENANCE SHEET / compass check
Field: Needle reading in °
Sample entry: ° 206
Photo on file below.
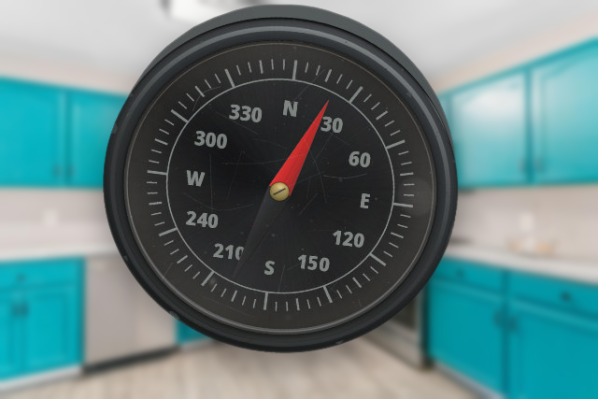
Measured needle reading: ° 20
